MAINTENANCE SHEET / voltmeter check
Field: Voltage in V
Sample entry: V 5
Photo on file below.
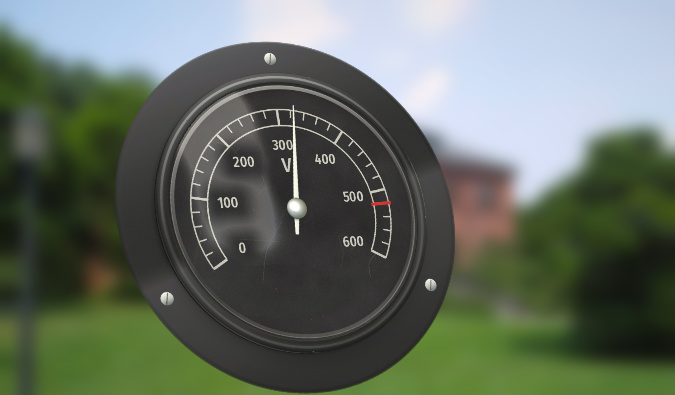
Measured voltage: V 320
